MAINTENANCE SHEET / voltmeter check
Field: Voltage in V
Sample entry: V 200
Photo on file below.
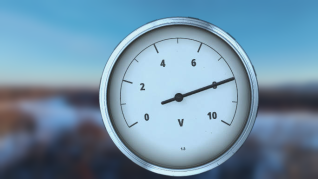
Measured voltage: V 8
